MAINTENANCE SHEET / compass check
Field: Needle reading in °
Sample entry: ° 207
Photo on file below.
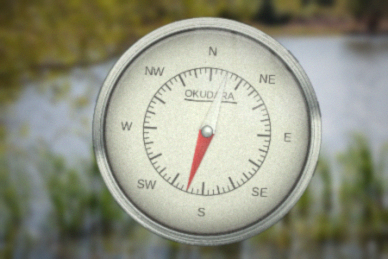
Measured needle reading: ° 195
